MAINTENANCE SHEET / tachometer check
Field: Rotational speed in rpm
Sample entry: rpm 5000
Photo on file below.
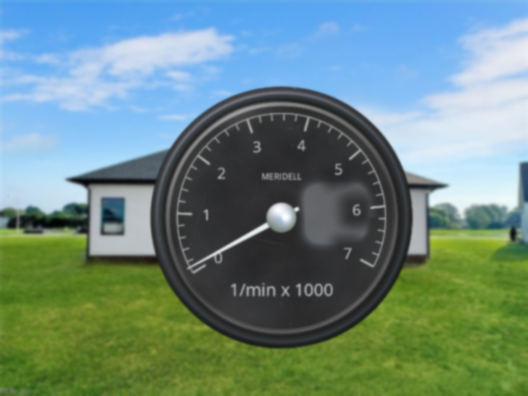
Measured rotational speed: rpm 100
